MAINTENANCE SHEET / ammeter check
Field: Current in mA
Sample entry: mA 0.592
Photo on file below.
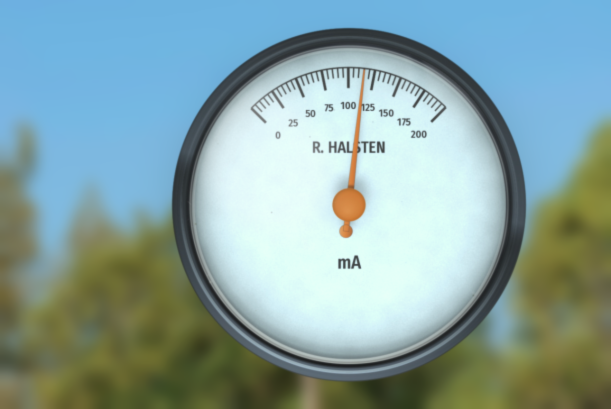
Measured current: mA 115
